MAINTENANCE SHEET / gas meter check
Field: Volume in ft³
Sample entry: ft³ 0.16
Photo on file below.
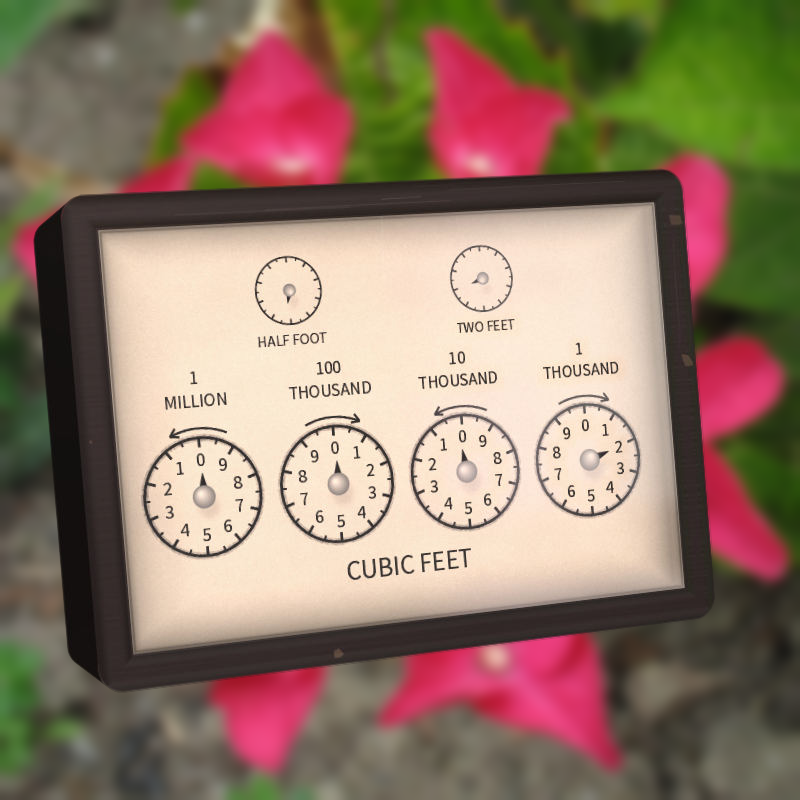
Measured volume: ft³ 200
